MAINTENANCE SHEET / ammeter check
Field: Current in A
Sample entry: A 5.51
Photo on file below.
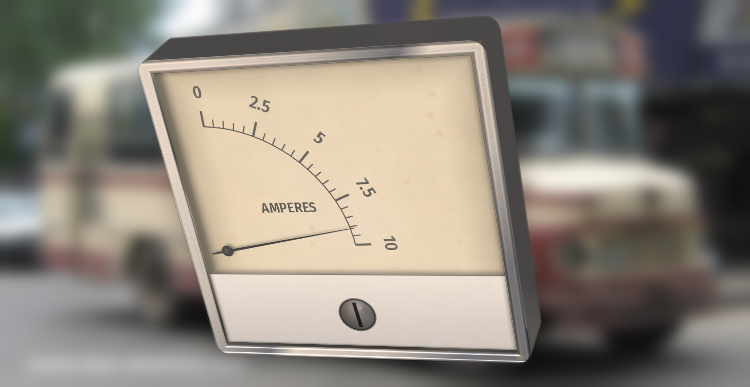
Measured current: A 9
